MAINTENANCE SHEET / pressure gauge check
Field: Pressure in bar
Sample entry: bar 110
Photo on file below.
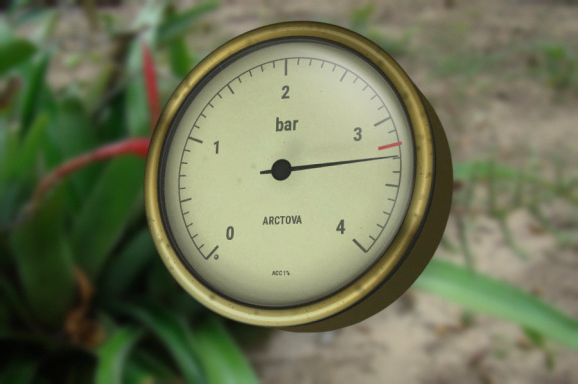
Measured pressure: bar 3.3
